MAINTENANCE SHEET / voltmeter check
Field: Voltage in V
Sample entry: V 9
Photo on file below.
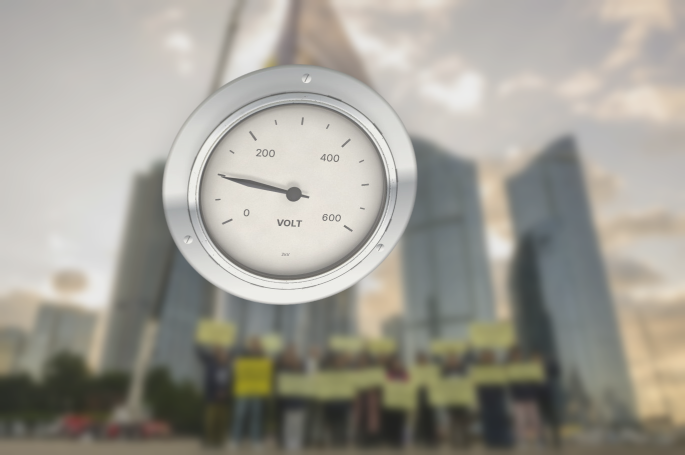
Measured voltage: V 100
